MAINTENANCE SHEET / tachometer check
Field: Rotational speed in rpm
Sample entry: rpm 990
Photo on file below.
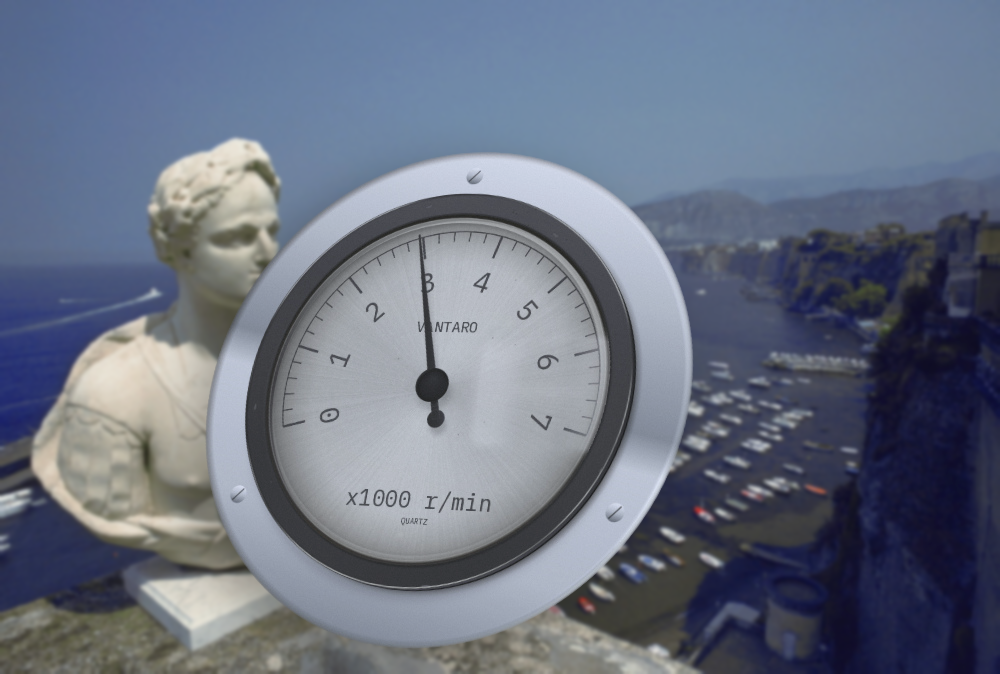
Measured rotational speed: rpm 3000
